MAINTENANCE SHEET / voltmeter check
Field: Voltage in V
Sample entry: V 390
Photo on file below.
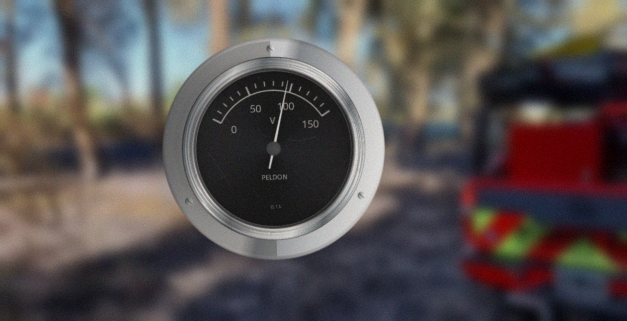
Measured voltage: V 95
